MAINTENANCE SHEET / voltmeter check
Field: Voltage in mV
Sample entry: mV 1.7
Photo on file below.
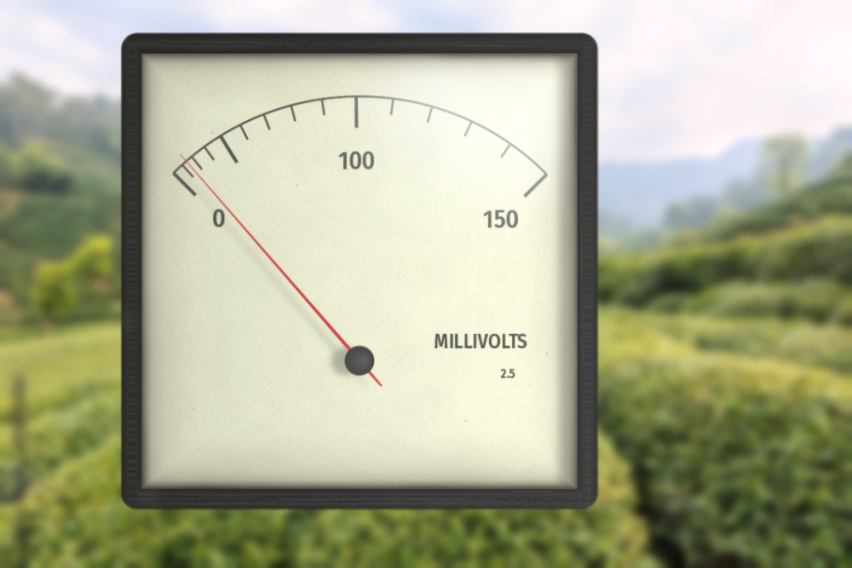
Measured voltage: mV 25
